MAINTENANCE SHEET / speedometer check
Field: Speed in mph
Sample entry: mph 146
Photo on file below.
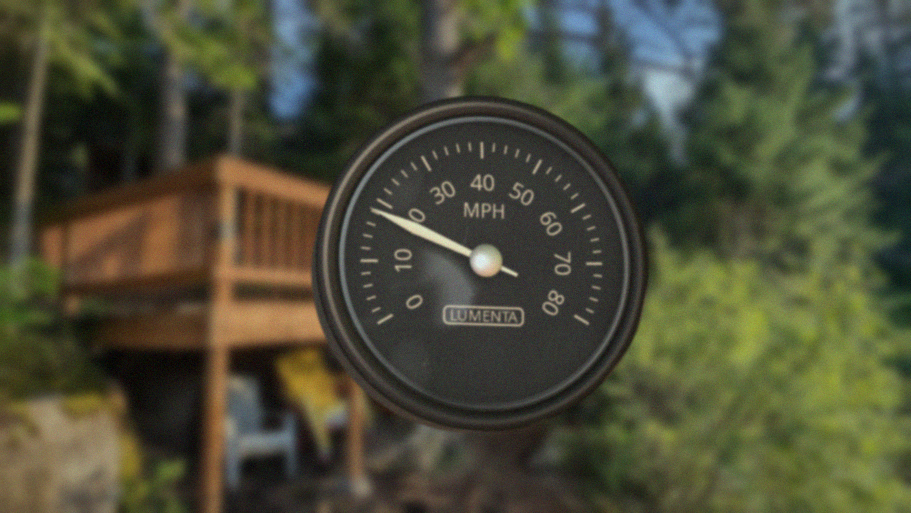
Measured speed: mph 18
